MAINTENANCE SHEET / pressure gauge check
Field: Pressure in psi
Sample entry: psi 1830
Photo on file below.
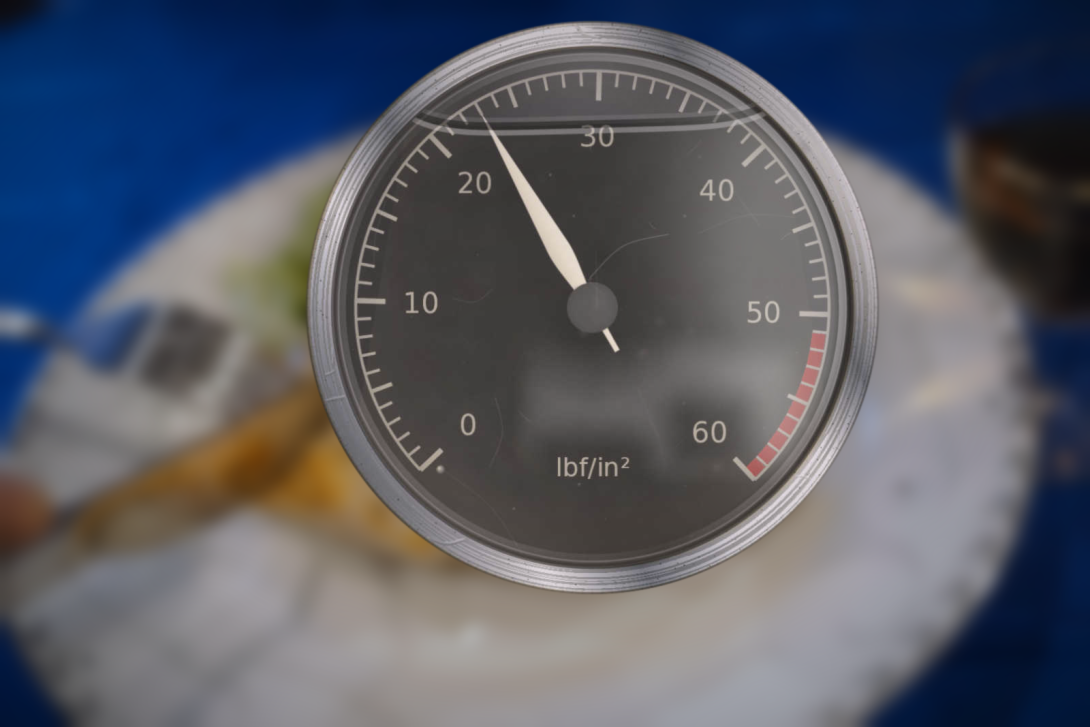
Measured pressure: psi 23
